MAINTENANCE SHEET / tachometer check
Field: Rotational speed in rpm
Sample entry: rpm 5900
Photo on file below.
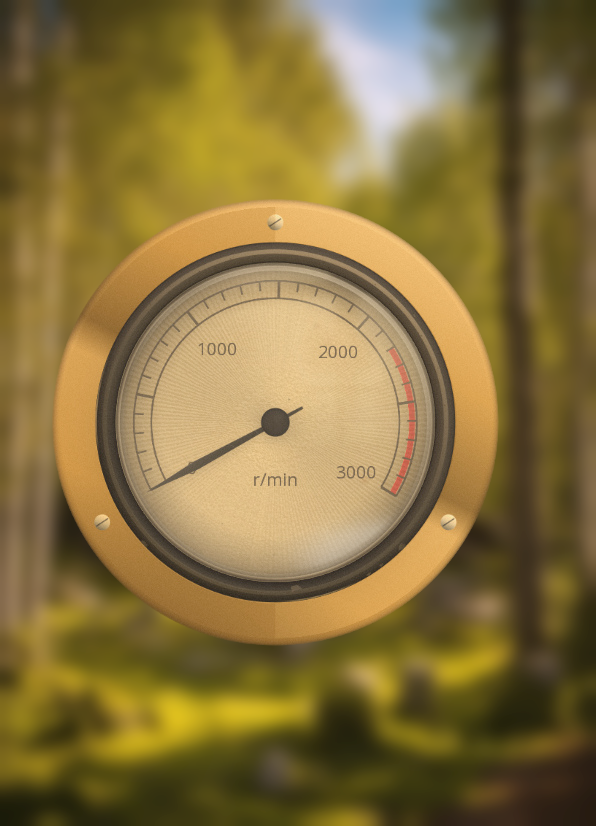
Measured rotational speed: rpm 0
